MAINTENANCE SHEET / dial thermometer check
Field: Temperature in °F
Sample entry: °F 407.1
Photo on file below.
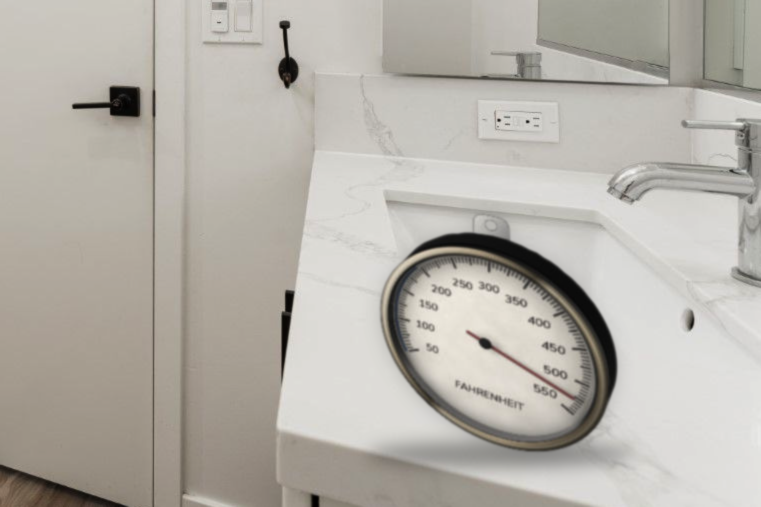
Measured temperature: °F 525
